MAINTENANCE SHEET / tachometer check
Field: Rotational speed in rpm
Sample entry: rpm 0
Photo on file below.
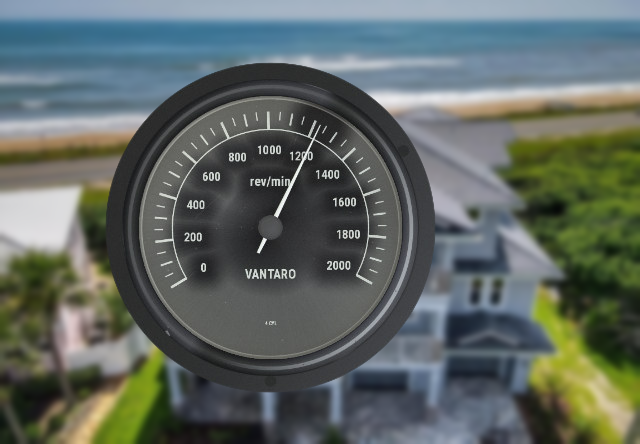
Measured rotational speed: rpm 1225
